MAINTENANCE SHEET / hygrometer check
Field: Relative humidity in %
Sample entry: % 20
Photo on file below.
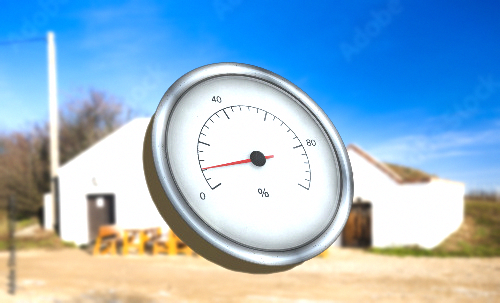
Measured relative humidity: % 8
